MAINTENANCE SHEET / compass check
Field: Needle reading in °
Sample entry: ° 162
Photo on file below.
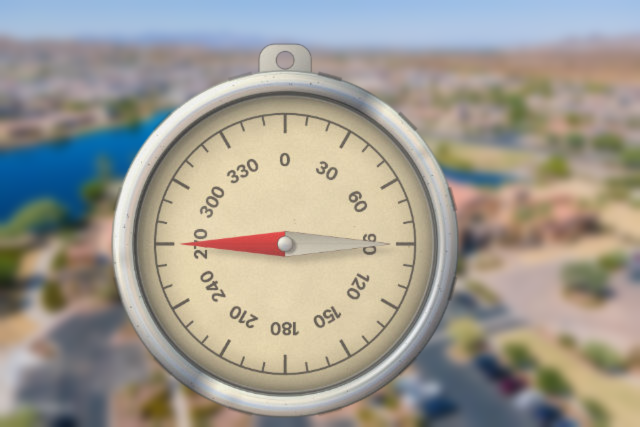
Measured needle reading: ° 270
